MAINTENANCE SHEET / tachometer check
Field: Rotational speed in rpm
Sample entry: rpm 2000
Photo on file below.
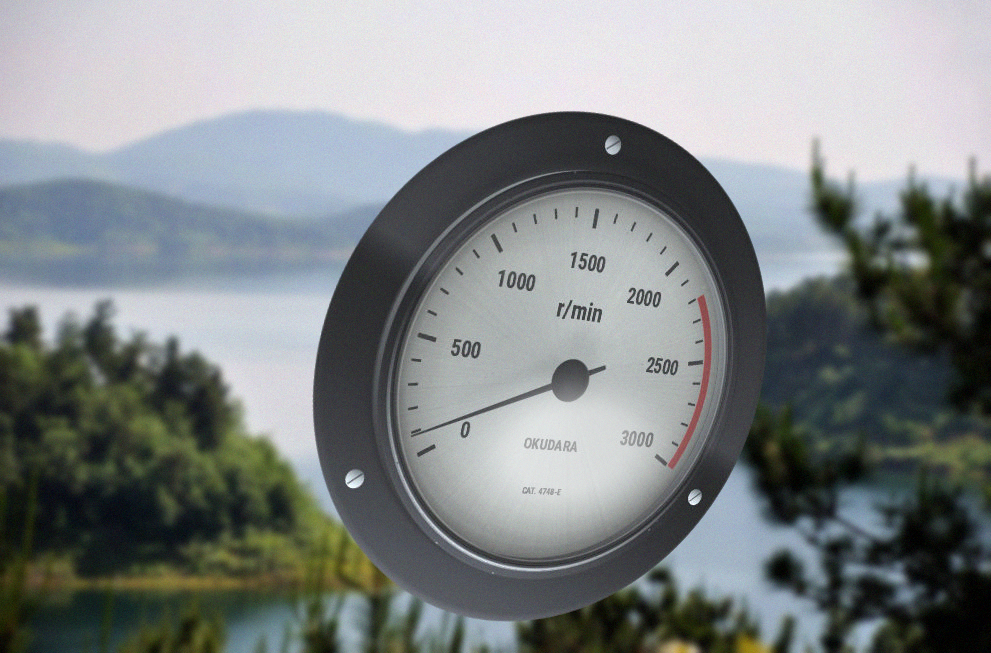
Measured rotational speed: rpm 100
